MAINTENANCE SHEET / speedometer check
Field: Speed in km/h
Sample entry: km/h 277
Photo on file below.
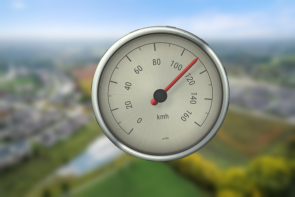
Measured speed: km/h 110
